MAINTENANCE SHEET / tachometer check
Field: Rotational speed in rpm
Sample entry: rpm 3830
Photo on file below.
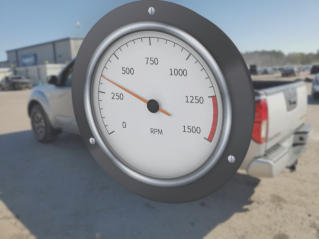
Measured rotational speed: rpm 350
